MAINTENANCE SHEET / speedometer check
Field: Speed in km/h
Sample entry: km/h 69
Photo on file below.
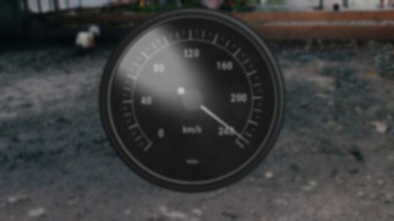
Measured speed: km/h 235
